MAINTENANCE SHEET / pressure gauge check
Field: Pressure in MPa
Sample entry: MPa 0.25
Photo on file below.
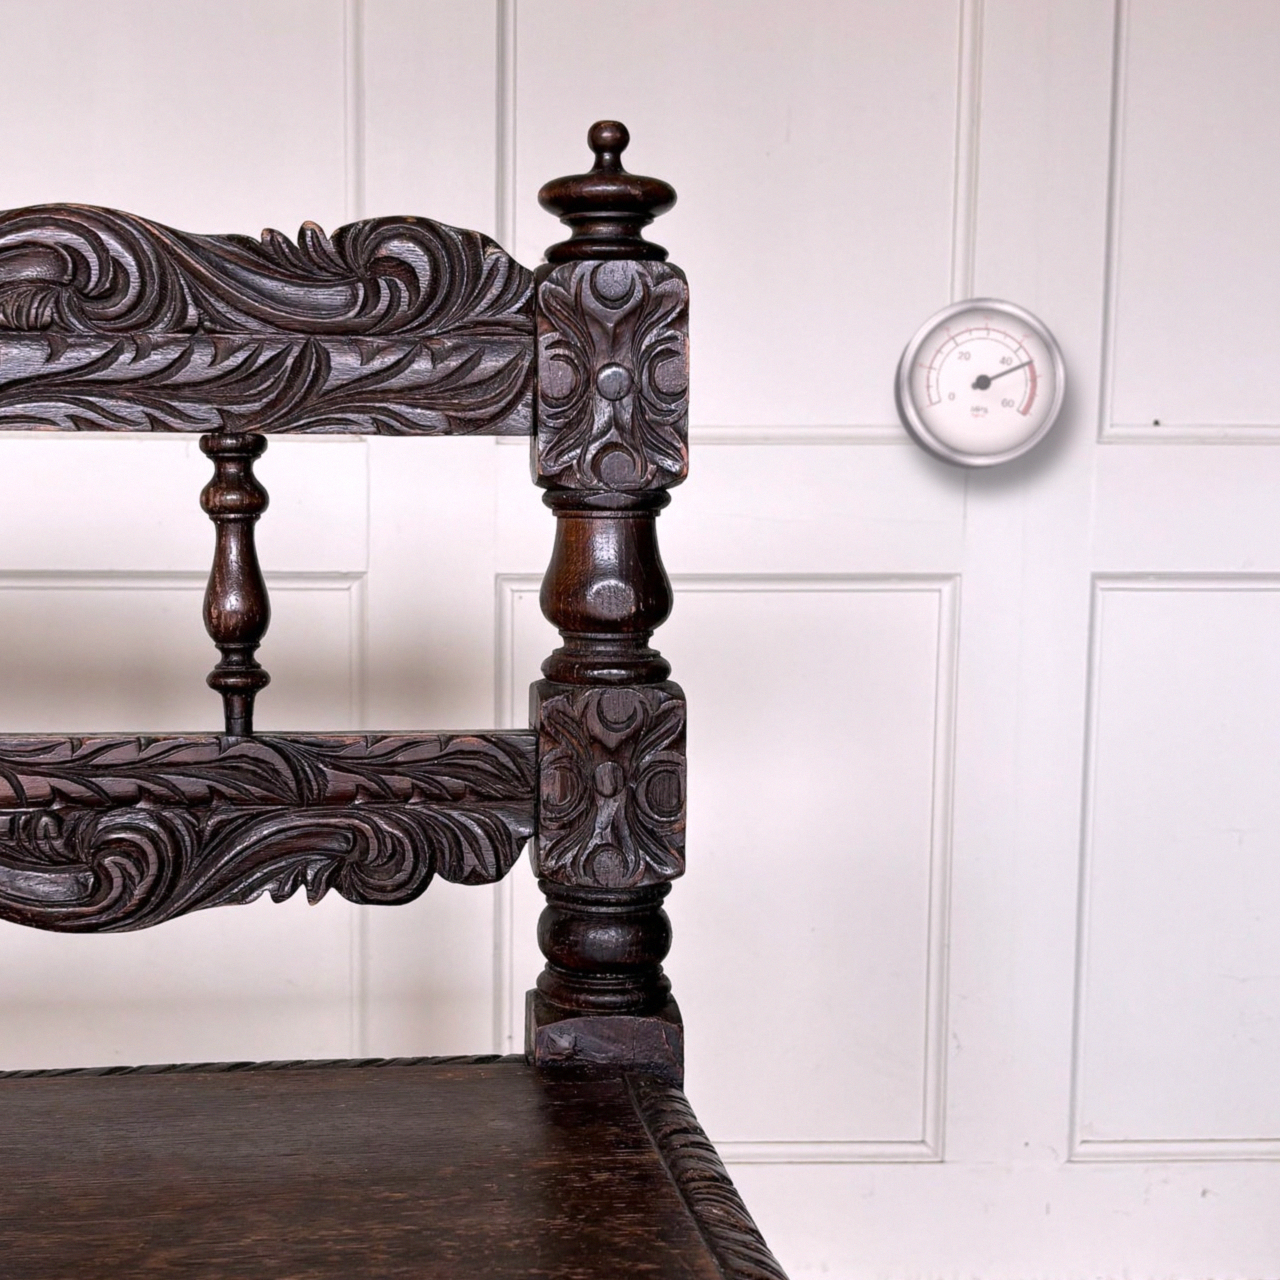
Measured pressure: MPa 45
